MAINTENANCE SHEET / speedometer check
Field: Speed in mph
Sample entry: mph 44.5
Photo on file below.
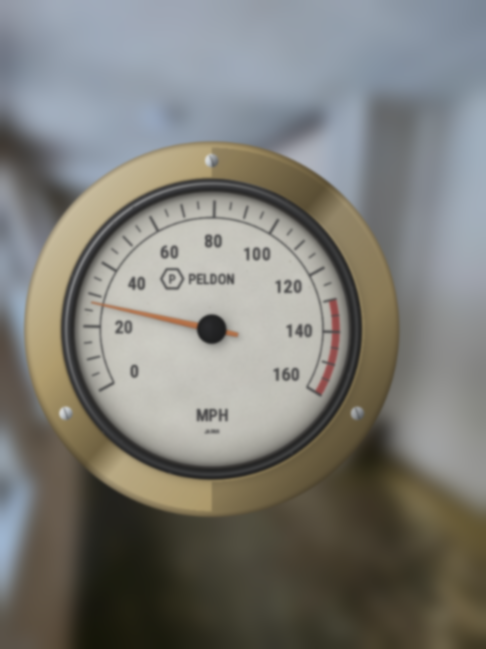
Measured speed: mph 27.5
